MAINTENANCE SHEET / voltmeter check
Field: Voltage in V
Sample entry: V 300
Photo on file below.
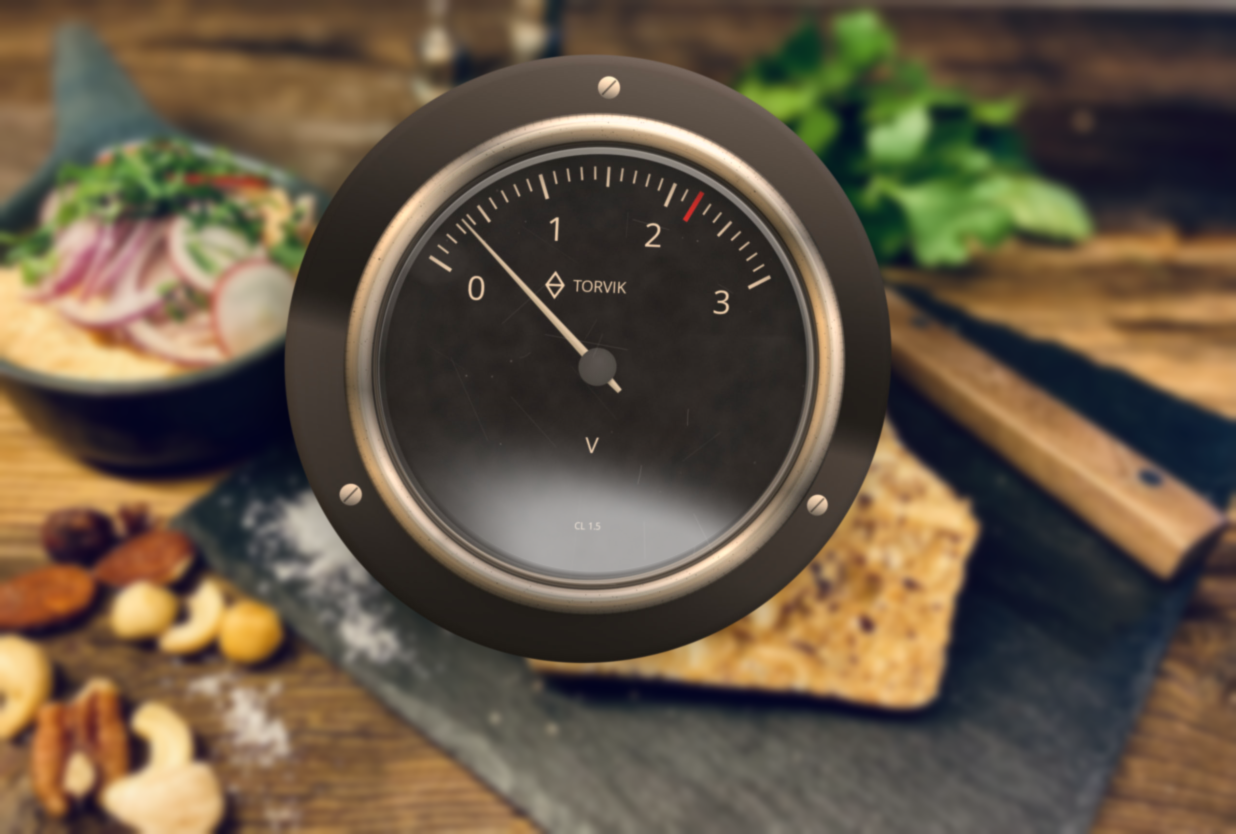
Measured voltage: V 0.35
